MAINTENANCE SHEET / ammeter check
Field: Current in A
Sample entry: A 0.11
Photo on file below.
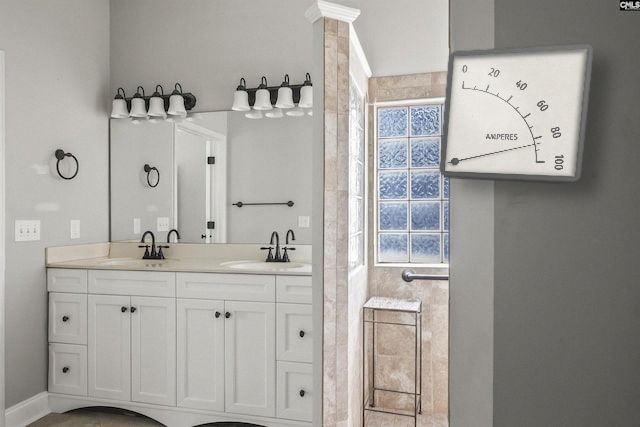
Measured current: A 85
